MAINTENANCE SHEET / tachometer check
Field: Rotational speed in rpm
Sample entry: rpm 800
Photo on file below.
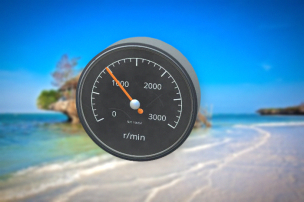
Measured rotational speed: rpm 1000
